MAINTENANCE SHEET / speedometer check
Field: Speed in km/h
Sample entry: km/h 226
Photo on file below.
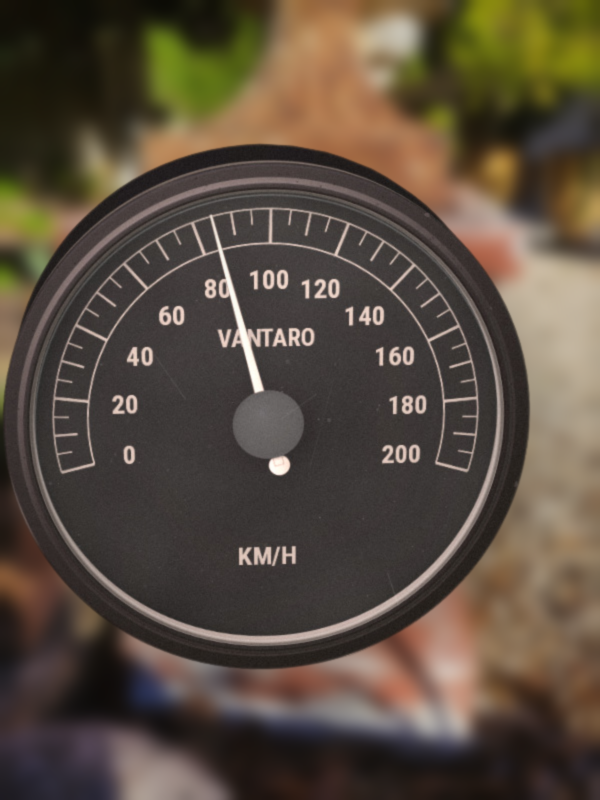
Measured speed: km/h 85
